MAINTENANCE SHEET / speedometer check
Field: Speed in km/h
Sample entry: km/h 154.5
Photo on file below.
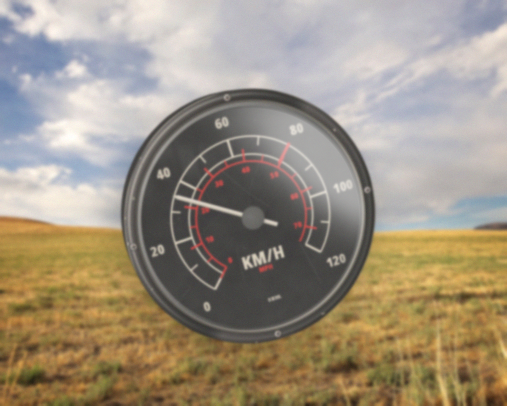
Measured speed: km/h 35
